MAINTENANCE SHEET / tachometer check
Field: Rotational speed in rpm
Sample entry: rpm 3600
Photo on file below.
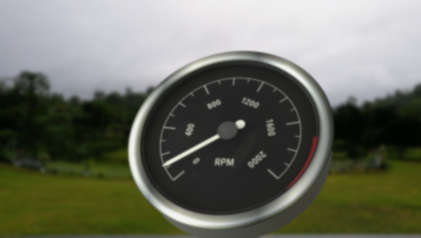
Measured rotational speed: rpm 100
